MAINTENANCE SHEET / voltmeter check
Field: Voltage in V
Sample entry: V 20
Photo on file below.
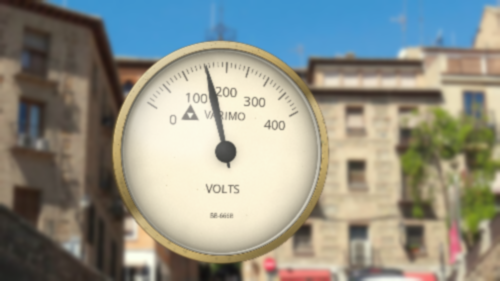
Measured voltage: V 150
